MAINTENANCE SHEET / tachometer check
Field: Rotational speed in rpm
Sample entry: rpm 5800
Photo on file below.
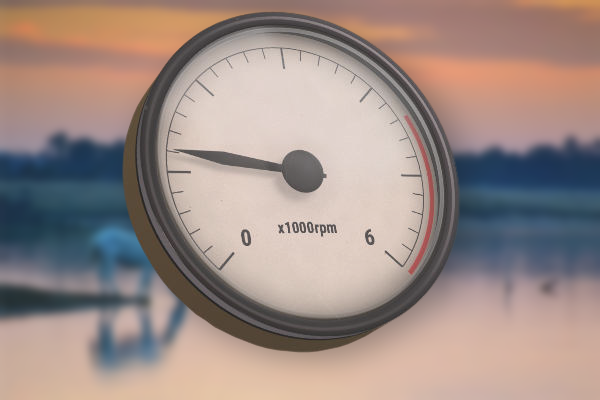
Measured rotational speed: rpm 1200
